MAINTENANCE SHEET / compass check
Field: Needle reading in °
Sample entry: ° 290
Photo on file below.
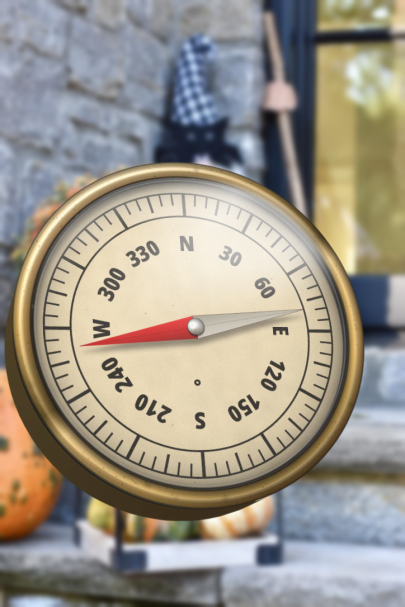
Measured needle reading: ° 260
